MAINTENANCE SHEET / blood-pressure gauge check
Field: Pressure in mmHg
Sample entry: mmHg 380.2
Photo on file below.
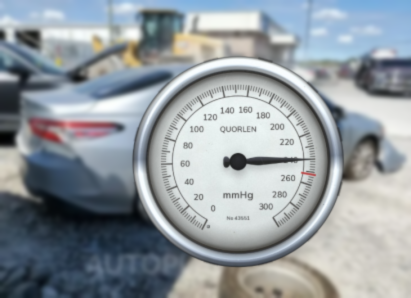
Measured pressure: mmHg 240
